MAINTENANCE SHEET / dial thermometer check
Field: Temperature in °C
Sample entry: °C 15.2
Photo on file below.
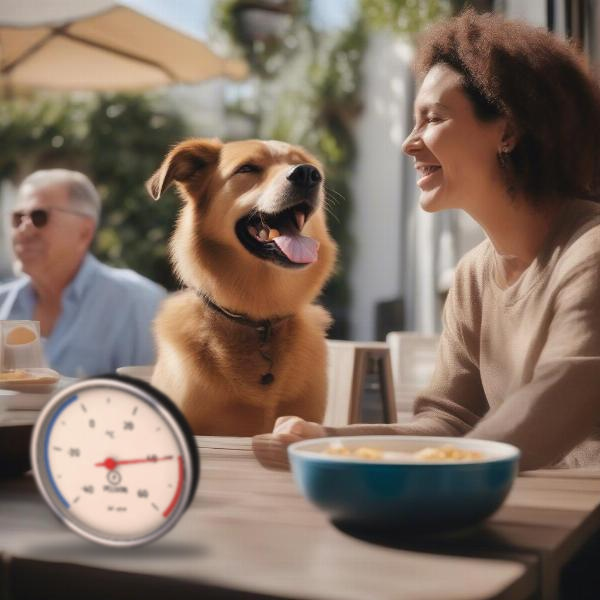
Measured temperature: °C 40
